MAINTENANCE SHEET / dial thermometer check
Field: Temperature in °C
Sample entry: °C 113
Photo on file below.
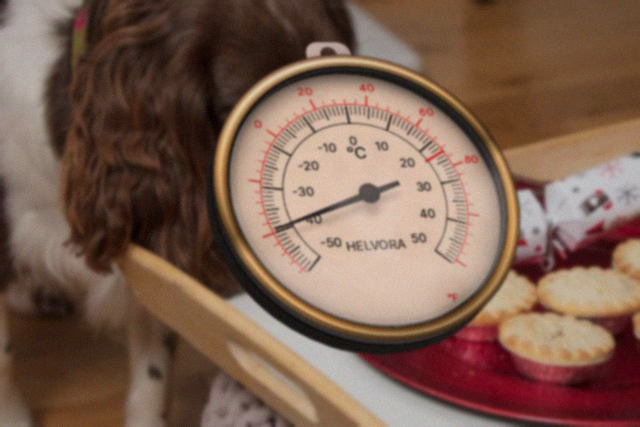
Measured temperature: °C -40
